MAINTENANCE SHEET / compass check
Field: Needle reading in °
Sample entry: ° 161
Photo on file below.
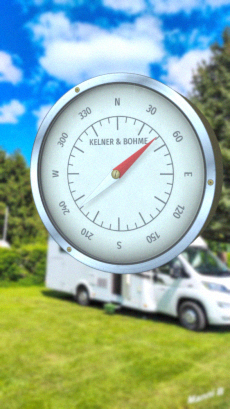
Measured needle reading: ° 50
